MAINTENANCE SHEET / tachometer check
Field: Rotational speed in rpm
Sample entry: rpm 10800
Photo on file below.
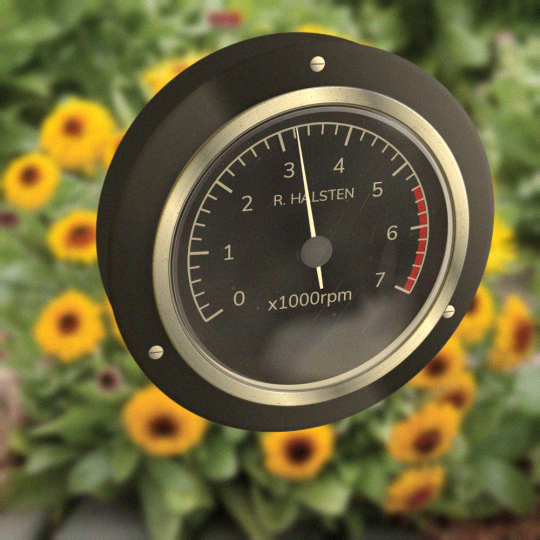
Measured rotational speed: rpm 3200
